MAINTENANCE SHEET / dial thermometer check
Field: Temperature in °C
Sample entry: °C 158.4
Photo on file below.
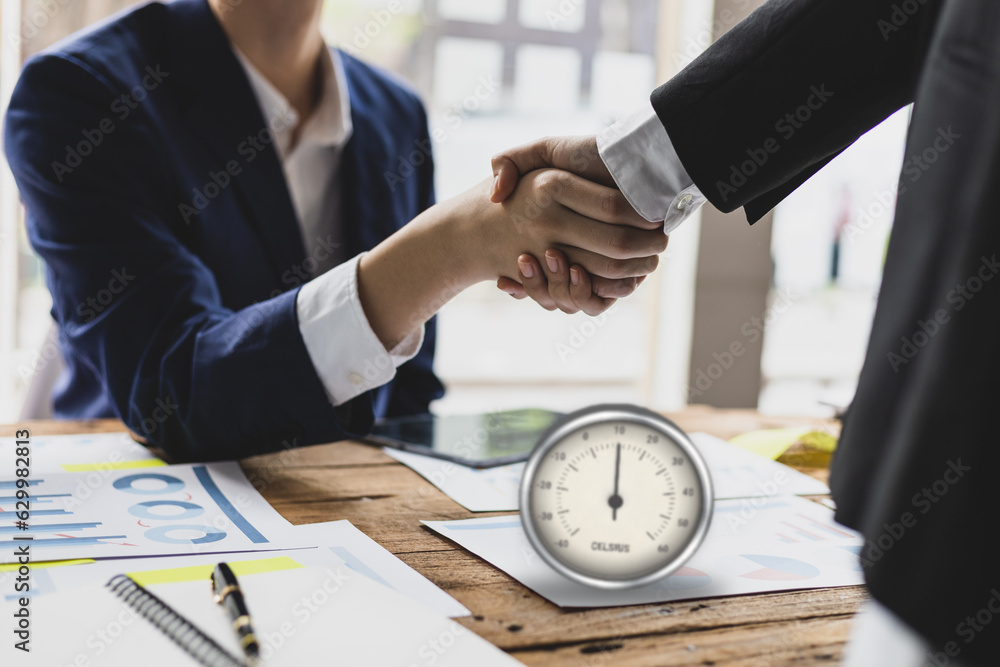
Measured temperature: °C 10
